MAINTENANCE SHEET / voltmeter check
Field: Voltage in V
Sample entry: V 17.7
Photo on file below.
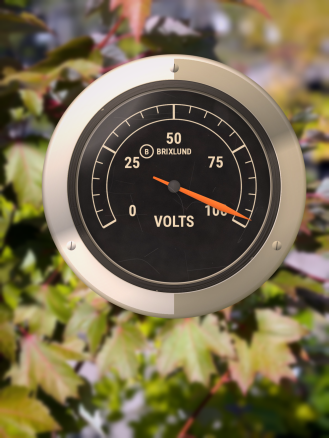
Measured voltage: V 97.5
